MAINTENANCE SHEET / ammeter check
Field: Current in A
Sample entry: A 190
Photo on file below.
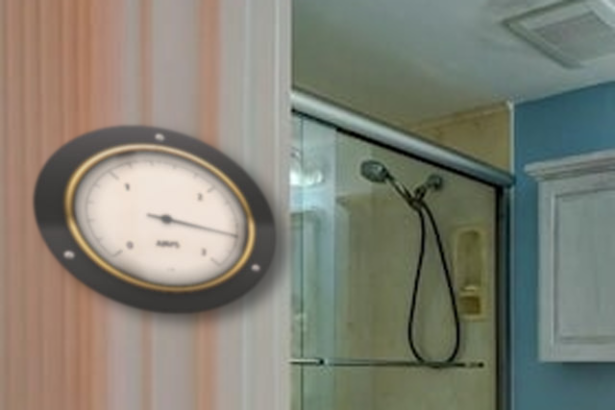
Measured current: A 2.6
